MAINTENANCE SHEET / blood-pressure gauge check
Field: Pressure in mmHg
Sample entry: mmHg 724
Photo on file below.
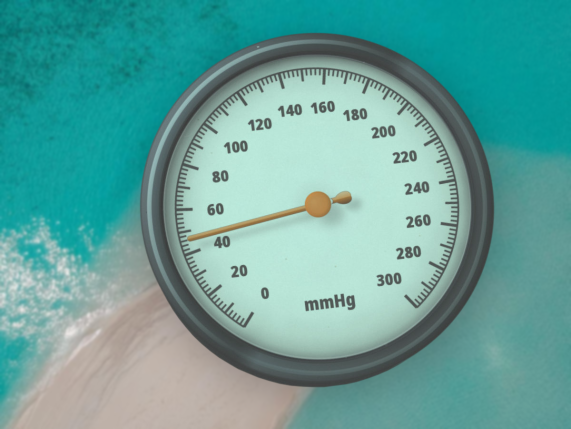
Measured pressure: mmHg 46
